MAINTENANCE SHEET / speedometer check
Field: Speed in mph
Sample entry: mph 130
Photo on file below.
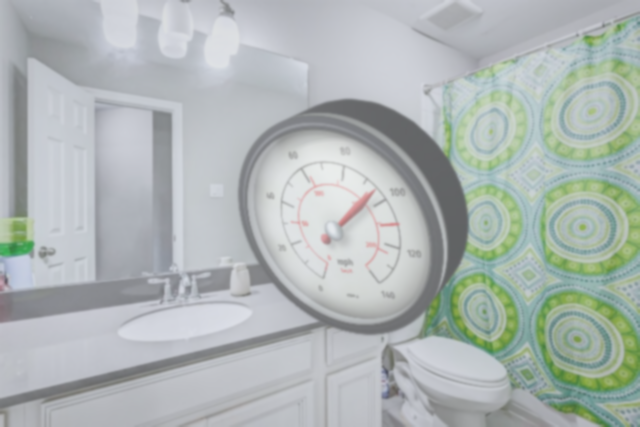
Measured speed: mph 95
